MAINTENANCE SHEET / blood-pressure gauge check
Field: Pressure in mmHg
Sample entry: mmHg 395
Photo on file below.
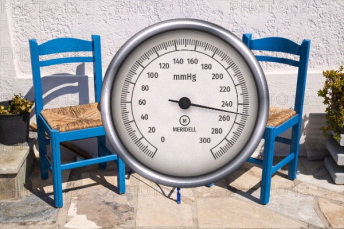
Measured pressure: mmHg 250
